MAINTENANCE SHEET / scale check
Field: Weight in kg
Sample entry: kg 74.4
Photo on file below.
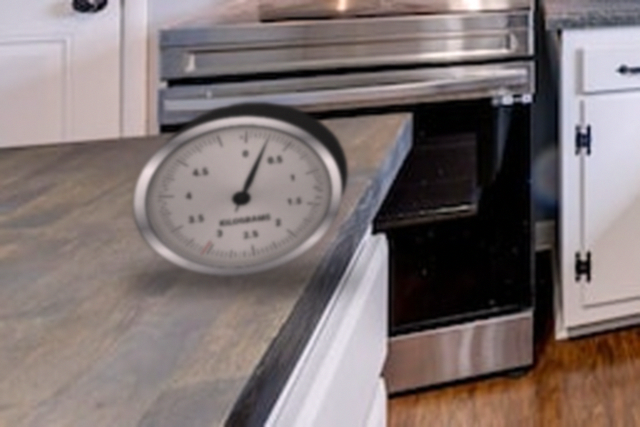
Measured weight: kg 0.25
